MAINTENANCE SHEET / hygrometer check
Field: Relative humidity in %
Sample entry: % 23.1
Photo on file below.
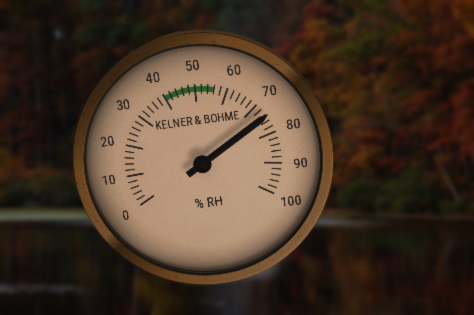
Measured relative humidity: % 74
